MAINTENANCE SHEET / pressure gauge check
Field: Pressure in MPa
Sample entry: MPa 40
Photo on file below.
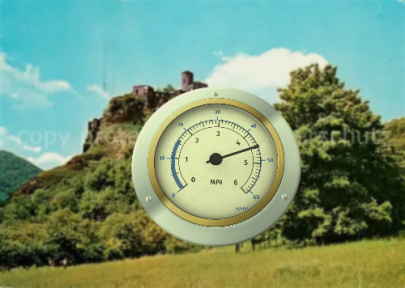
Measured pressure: MPa 4.5
